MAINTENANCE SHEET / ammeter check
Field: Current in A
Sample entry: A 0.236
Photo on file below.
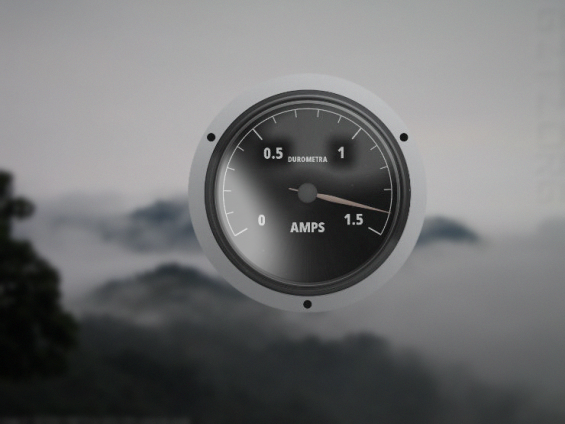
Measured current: A 1.4
